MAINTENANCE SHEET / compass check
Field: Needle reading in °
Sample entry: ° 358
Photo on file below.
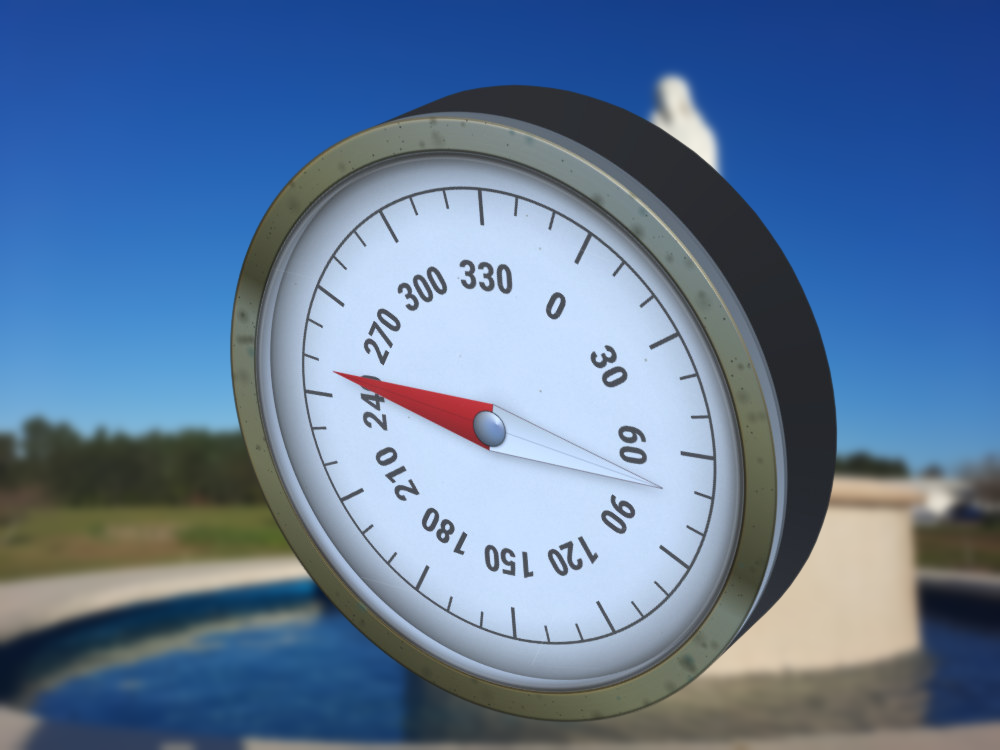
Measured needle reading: ° 250
